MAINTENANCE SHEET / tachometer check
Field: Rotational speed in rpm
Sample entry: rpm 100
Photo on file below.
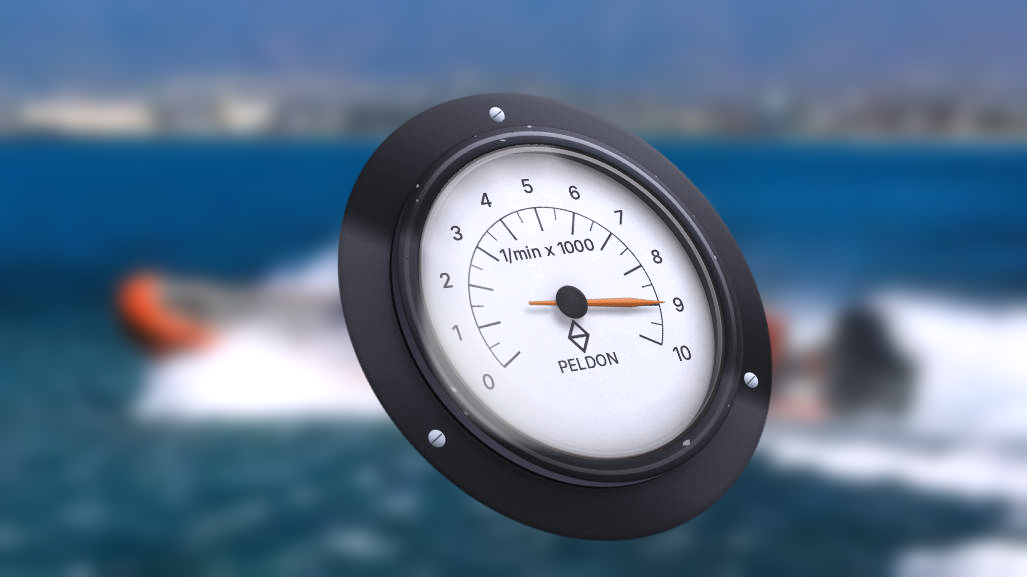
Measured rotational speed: rpm 9000
